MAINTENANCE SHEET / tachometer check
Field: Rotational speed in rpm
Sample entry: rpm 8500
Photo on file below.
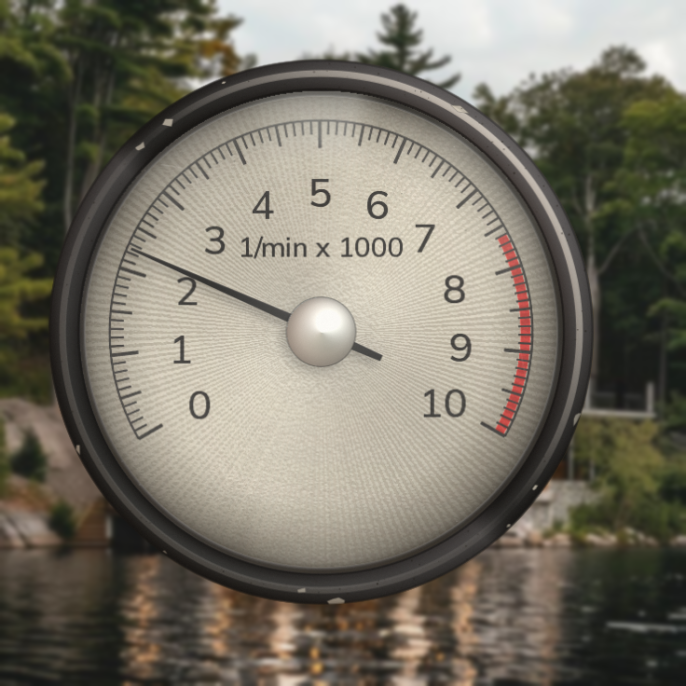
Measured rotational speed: rpm 2250
